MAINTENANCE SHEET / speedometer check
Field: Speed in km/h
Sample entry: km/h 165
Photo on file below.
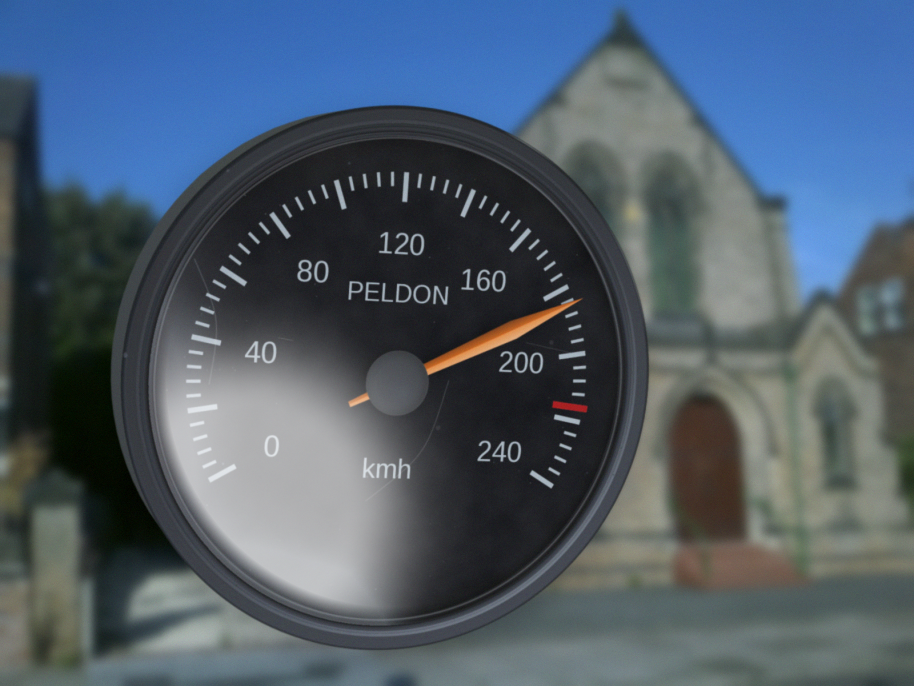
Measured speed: km/h 184
